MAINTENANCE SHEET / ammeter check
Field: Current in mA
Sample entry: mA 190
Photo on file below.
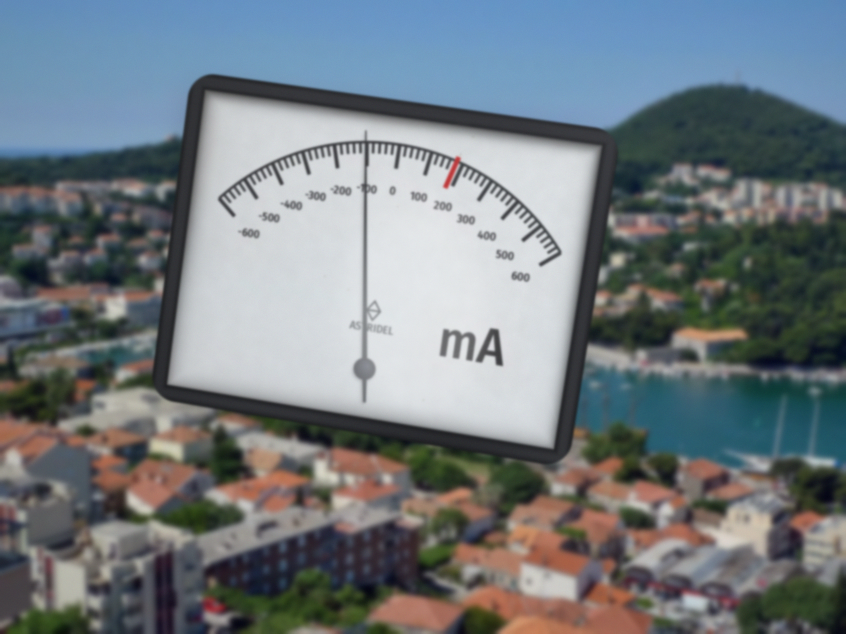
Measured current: mA -100
